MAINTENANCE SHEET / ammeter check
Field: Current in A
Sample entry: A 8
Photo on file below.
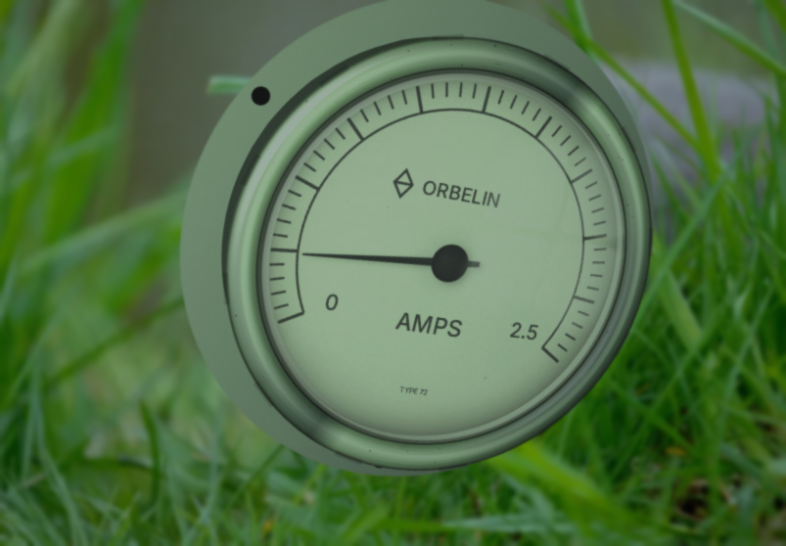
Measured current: A 0.25
